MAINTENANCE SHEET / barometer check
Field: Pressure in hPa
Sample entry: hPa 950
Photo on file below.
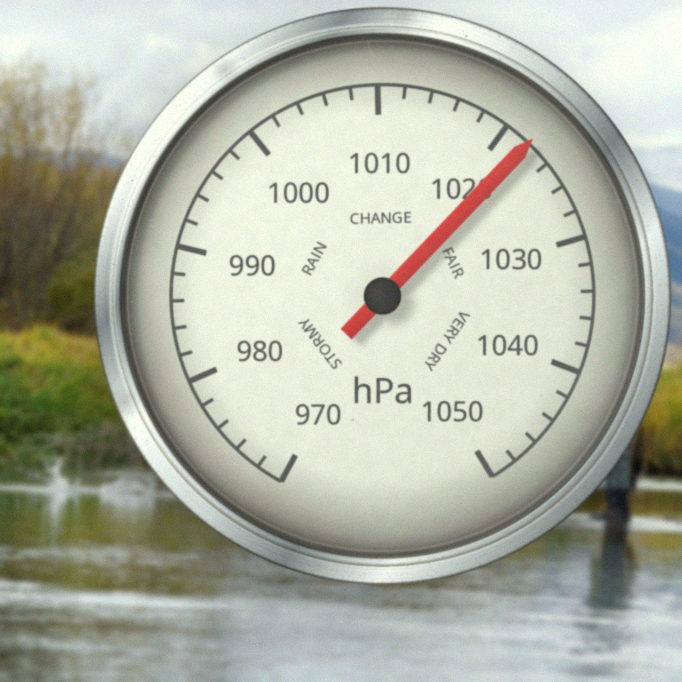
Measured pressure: hPa 1022
